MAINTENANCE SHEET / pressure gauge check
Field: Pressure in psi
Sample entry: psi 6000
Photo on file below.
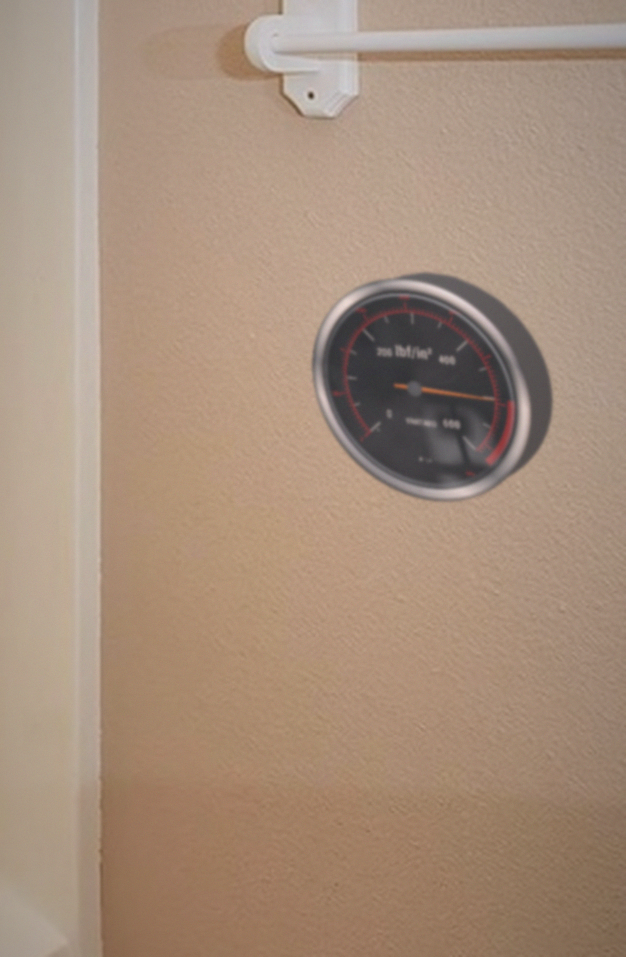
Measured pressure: psi 500
